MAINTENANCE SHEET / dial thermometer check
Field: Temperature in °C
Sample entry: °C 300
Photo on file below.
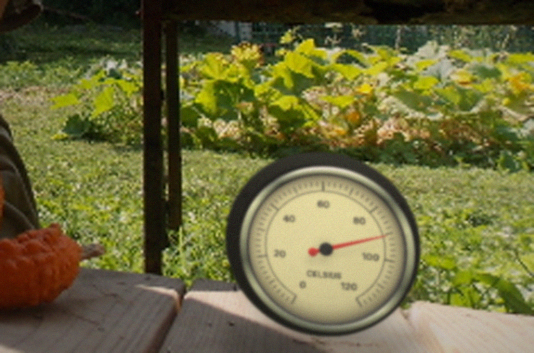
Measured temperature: °C 90
